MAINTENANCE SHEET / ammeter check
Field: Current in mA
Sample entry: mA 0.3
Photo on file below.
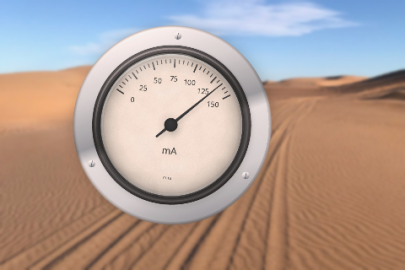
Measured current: mA 135
